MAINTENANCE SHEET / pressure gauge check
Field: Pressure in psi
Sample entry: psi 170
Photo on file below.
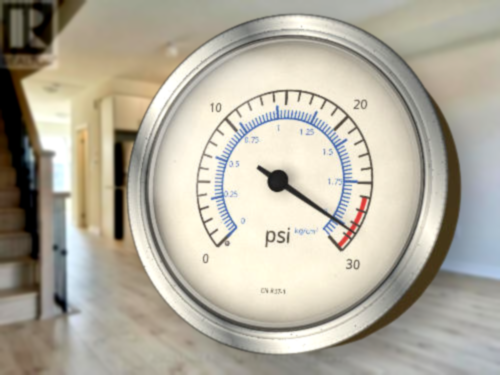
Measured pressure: psi 28.5
